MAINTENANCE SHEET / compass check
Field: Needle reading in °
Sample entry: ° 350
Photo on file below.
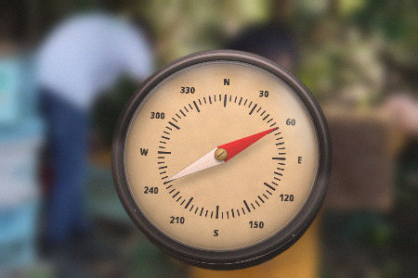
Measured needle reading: ° 60
